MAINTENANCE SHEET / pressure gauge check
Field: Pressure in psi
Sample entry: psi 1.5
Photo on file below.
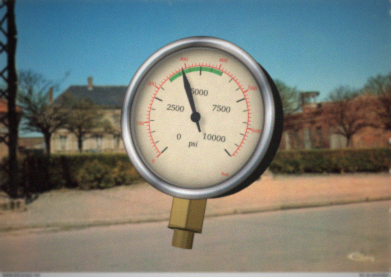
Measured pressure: psi 4250
